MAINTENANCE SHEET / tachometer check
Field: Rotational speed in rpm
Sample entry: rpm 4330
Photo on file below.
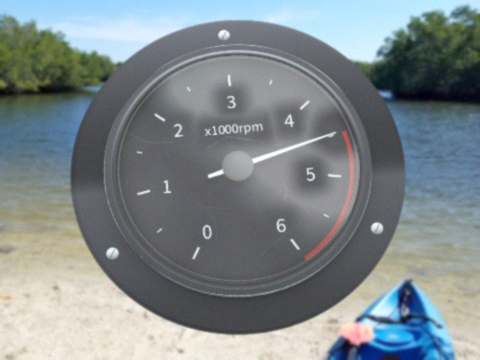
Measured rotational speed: rpm 4500
